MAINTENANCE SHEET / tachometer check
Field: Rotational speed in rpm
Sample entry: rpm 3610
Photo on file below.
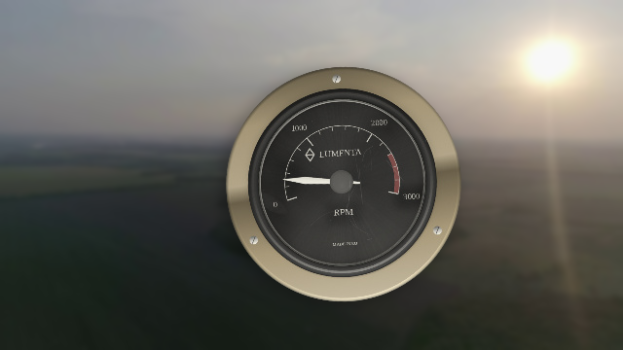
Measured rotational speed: rpm 300
